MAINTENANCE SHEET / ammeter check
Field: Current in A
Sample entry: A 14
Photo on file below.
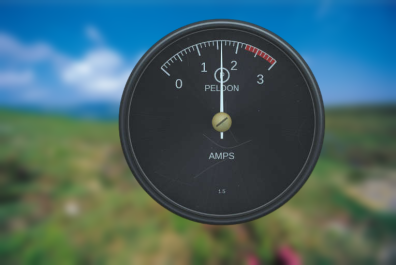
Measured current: A 1.6
